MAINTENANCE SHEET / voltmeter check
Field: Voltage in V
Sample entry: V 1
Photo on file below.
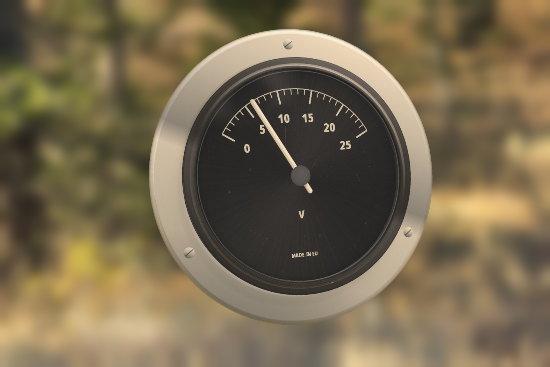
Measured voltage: V 6
